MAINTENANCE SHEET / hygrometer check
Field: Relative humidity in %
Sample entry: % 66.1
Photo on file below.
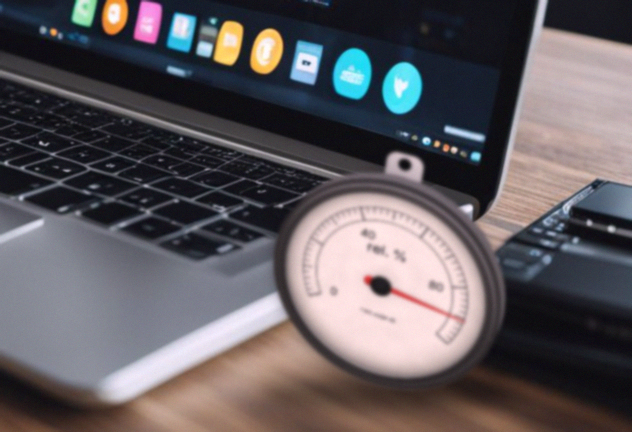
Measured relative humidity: % 90
